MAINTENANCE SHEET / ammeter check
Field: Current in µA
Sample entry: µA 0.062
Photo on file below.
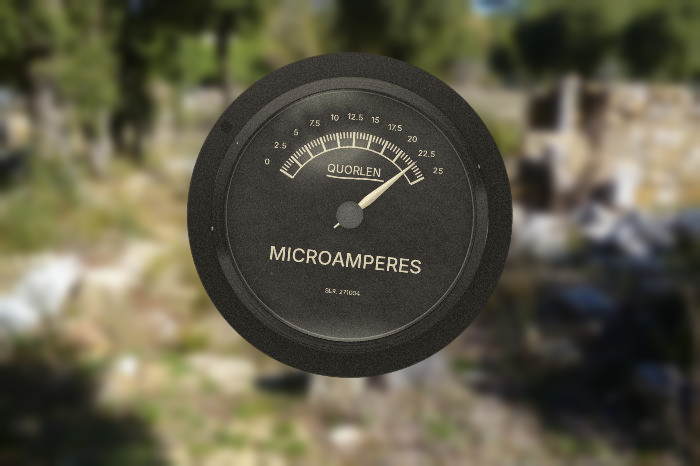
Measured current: µA 22.5
